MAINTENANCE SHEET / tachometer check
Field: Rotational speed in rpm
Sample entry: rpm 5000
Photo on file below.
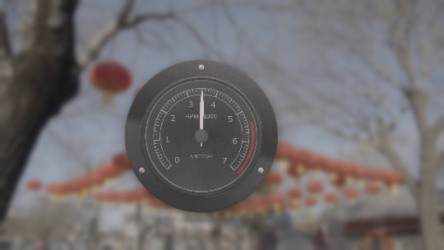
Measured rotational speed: rpm 3500
